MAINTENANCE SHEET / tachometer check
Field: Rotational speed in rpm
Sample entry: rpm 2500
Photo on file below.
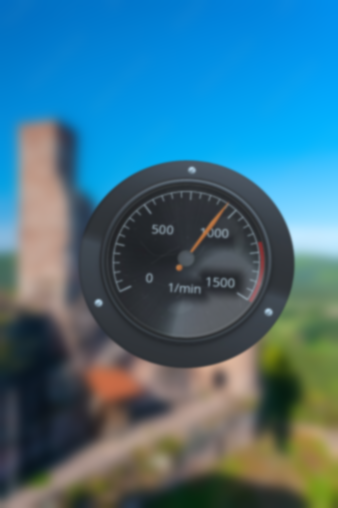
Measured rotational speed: rpm 950
